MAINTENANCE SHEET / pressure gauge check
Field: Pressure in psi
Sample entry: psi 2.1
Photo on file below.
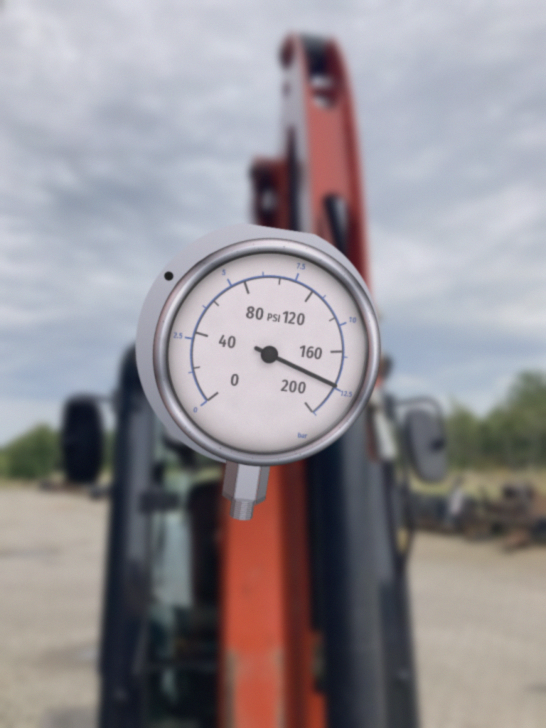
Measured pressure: psi 180
